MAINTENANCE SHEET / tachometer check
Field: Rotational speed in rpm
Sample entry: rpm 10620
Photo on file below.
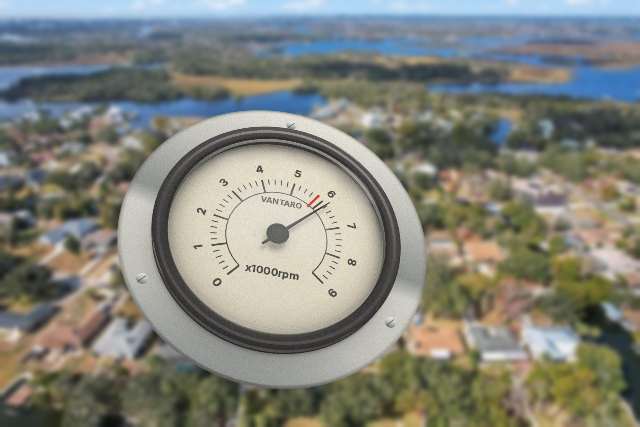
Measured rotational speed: rpm 6200
